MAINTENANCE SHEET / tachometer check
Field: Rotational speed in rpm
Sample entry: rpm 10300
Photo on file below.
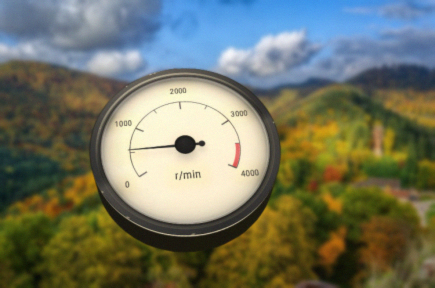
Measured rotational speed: rpm 500
